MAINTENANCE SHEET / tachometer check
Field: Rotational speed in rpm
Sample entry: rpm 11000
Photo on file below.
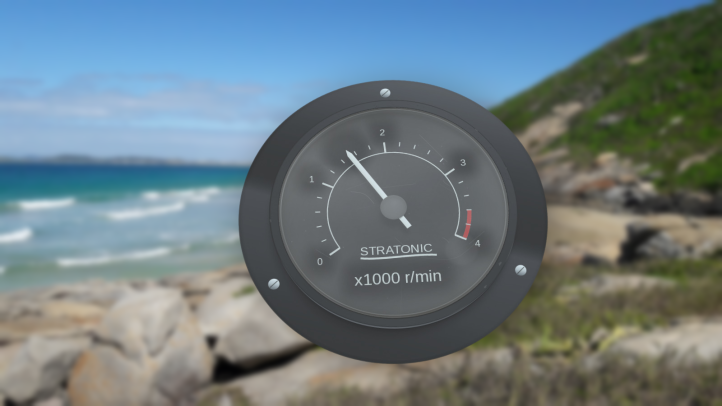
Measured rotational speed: rpm 1500
